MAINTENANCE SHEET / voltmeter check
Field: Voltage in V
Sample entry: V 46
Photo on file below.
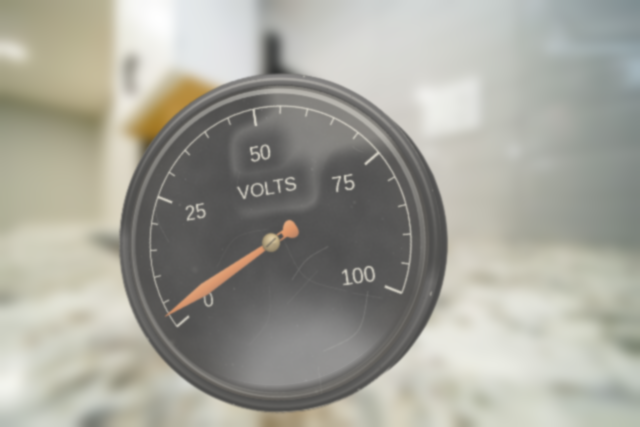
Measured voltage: V 2.5
